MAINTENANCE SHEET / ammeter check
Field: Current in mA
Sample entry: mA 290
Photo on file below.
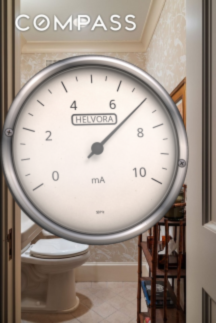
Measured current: mA 7
